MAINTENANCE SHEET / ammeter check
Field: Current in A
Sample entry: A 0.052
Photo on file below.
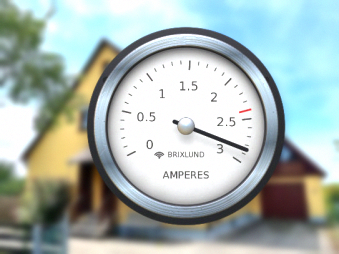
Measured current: A 2.85
